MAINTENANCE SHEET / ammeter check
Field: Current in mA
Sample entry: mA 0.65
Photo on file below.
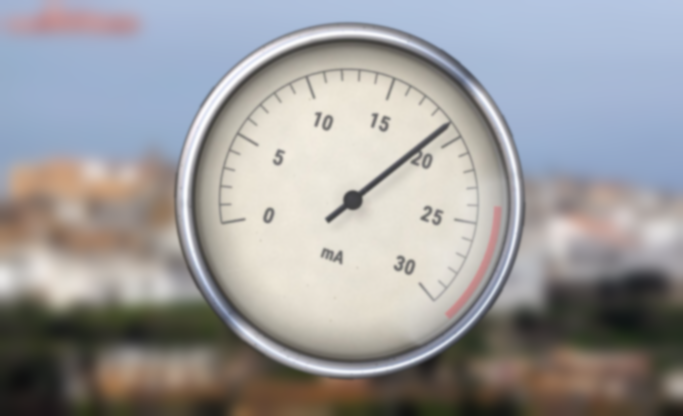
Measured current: mA 19
